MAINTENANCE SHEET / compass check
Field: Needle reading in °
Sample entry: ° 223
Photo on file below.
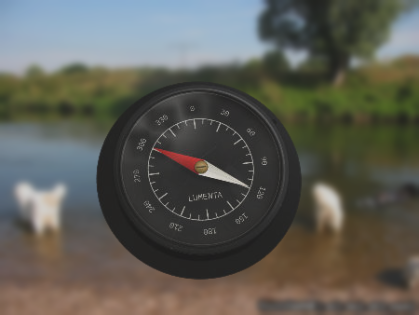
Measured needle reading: ° 300
